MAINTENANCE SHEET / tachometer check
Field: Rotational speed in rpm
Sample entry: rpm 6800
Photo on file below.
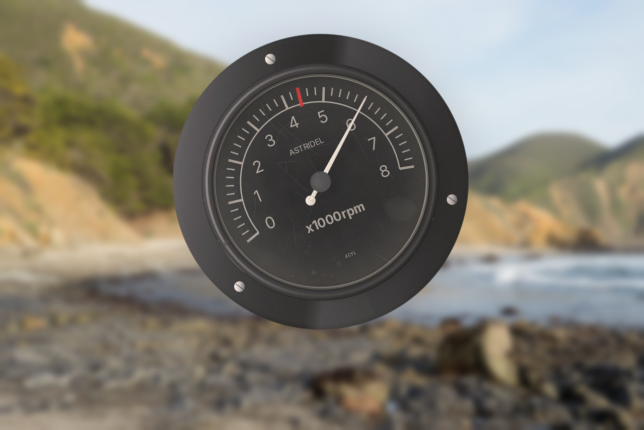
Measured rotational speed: rpm 6000
